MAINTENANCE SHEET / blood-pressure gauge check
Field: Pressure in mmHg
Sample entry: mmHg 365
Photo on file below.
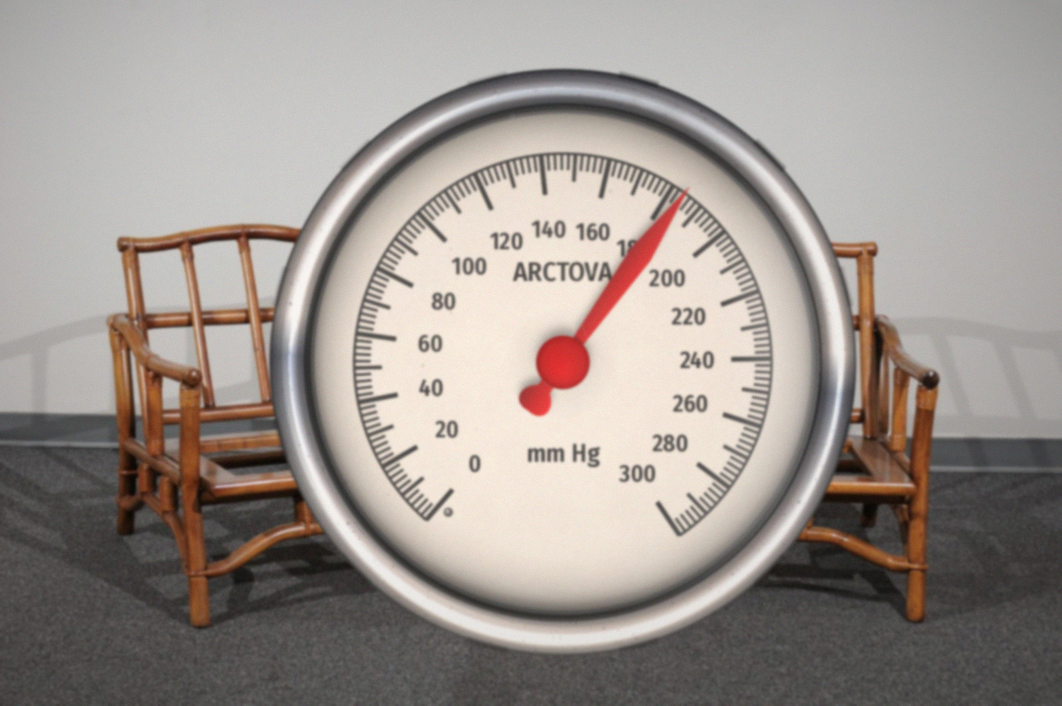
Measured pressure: mmHg 184
